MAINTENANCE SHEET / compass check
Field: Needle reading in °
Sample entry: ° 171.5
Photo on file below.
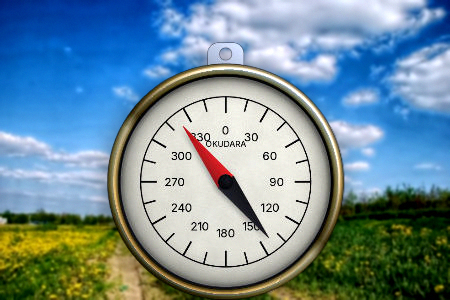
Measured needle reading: ° 322.5
